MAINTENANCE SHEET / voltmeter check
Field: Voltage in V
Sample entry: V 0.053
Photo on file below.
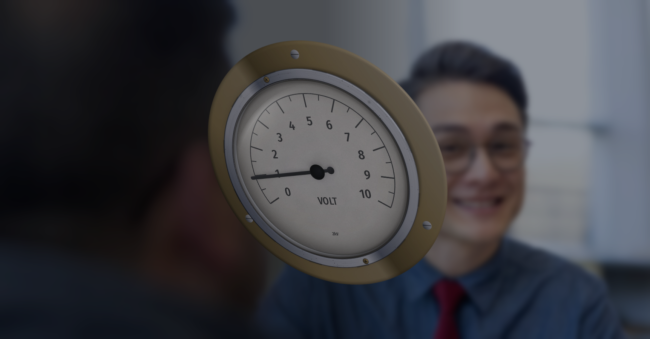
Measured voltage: V 1
